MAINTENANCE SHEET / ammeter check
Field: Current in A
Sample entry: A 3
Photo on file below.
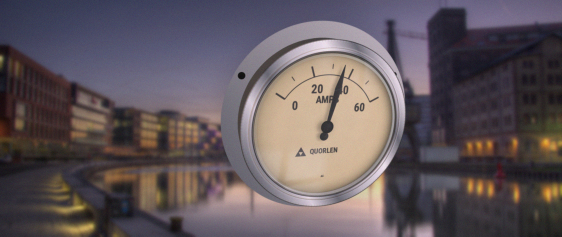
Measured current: A 35
